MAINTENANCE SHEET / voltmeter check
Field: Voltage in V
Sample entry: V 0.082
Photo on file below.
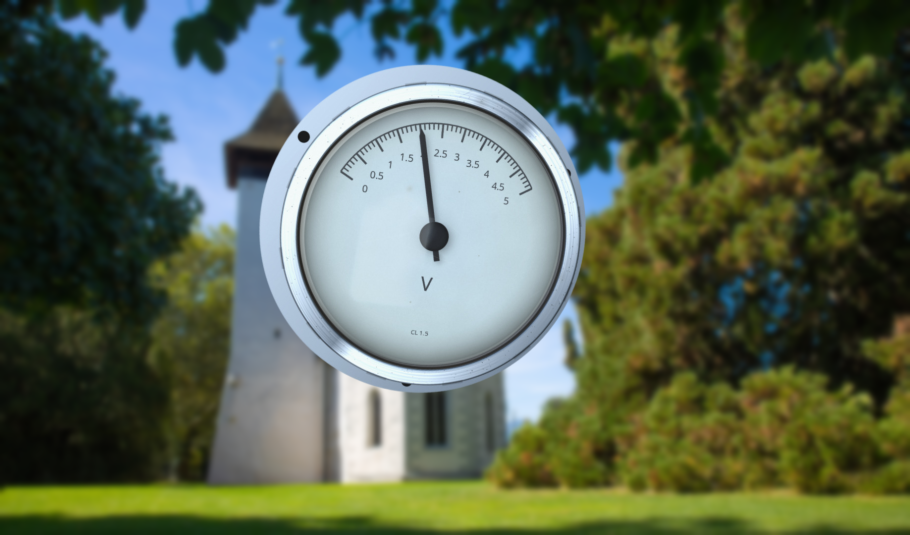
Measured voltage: V 2
